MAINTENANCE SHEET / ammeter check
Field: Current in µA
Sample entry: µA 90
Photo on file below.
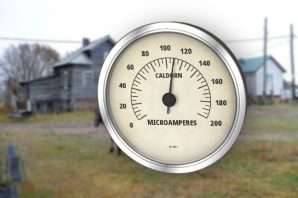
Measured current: µA 110
